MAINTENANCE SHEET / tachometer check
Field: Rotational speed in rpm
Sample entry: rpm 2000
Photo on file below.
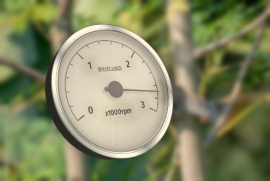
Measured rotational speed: rpm 2700
